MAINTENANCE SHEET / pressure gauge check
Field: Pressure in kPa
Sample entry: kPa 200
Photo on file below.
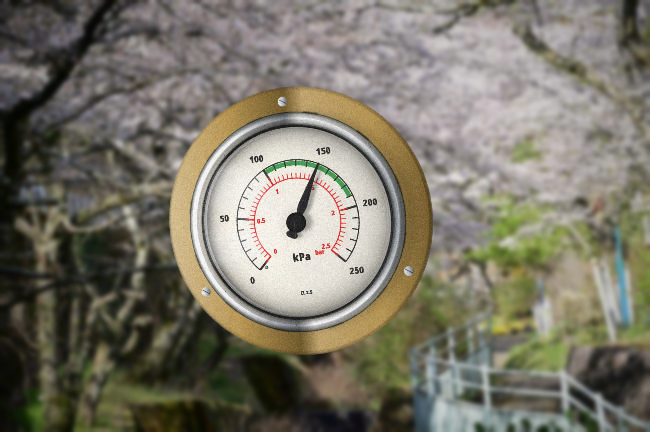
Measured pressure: kPa 150
